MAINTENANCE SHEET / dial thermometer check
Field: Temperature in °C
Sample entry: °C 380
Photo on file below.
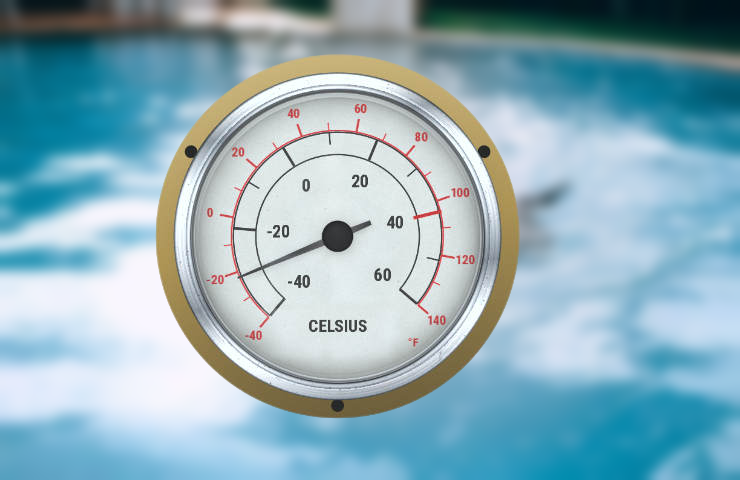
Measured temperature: °C -30
